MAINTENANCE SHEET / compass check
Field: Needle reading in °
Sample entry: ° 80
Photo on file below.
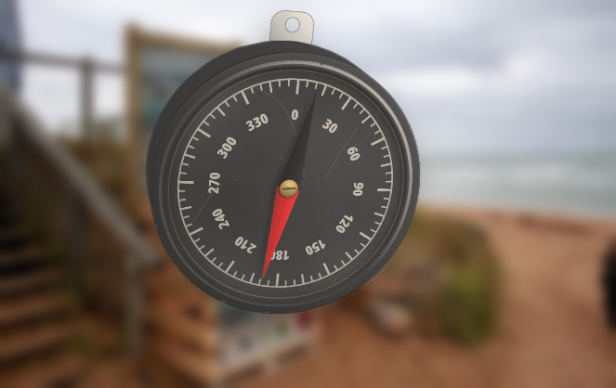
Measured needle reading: ° 190
